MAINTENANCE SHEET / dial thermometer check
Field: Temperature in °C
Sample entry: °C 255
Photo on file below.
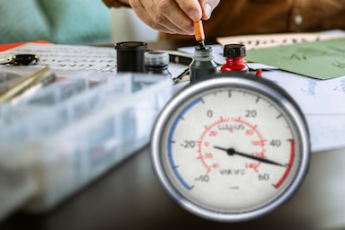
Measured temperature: °C 50
